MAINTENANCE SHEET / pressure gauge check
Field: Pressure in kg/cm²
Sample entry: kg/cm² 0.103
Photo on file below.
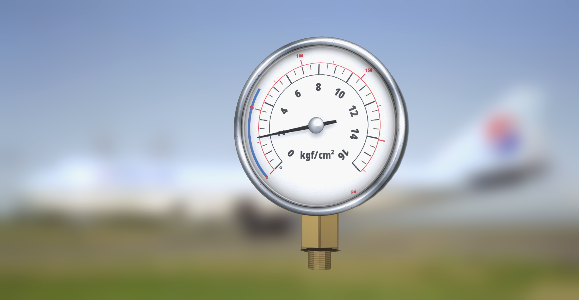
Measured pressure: kg/cm² 2
